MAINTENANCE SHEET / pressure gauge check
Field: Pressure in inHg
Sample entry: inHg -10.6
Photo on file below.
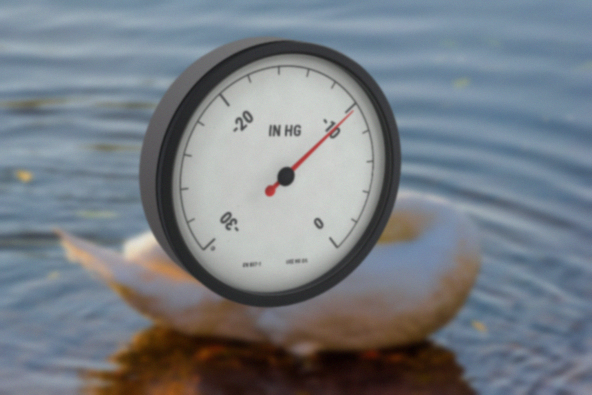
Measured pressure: inHg -10
